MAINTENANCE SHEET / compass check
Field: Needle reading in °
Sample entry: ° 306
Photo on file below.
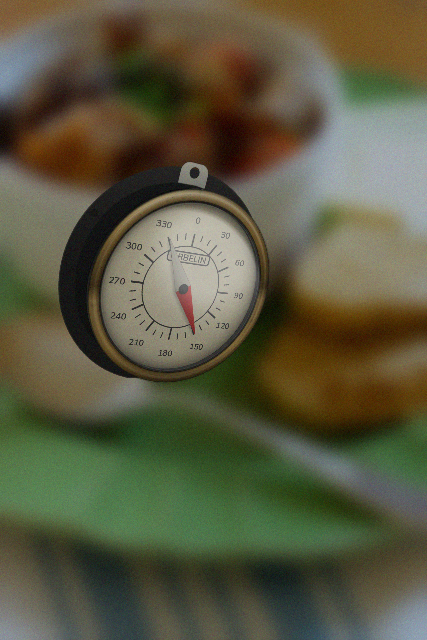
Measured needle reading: ° 150
